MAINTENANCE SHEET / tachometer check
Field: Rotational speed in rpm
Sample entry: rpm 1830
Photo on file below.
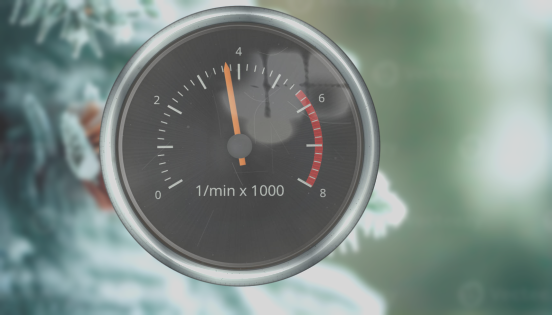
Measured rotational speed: rpm 3700
